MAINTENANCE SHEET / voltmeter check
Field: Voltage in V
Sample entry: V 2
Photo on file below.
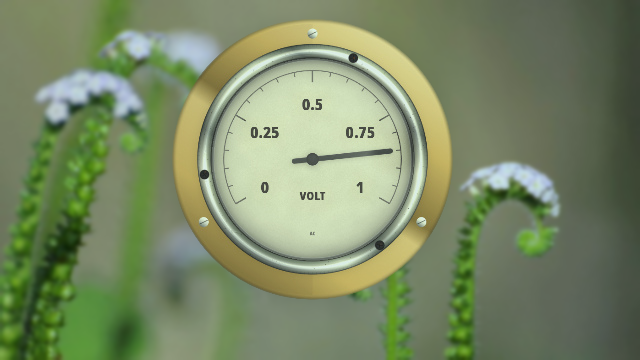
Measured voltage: V 0.85
